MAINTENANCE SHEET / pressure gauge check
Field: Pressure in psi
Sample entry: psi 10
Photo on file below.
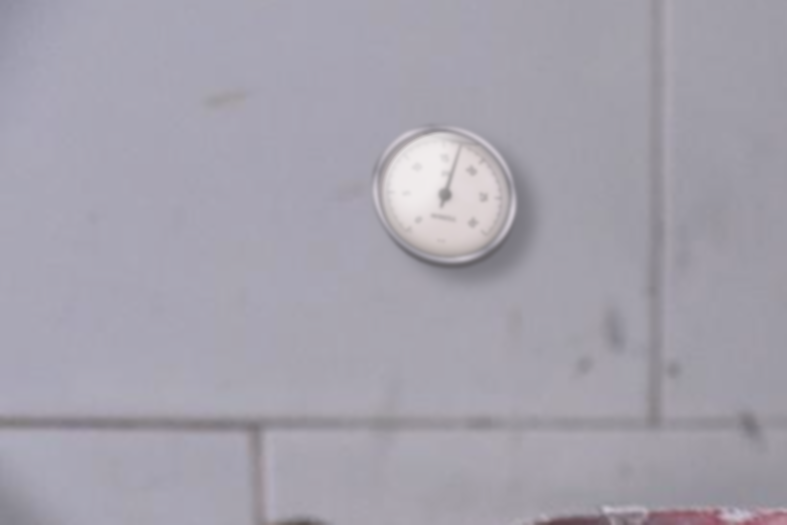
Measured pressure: psi 17
